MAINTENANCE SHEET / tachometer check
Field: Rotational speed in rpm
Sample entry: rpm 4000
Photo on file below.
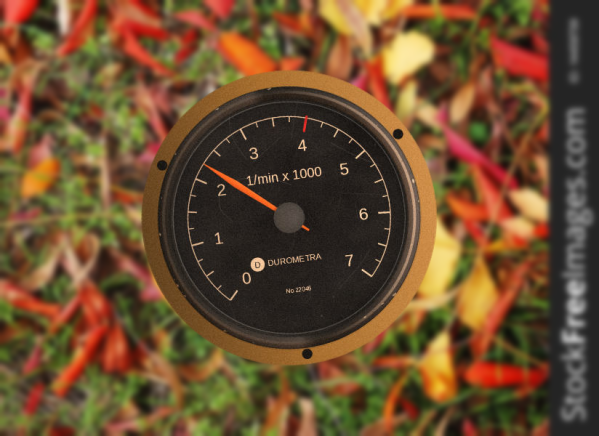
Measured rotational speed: rpm 2250
